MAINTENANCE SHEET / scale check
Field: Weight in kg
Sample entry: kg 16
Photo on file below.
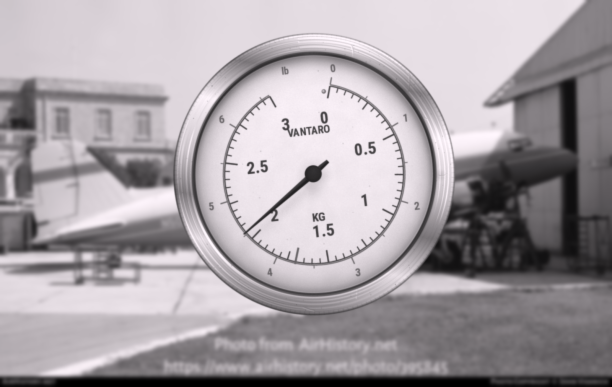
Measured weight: kg 2.05
